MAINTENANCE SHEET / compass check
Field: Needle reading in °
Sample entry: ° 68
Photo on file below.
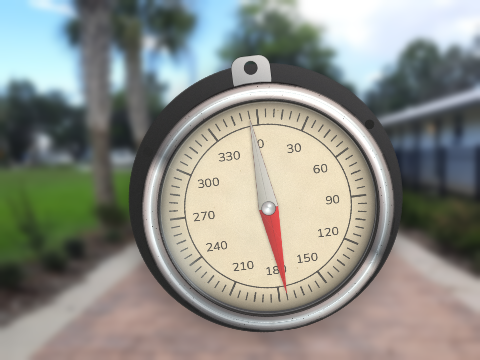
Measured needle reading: ° 175
